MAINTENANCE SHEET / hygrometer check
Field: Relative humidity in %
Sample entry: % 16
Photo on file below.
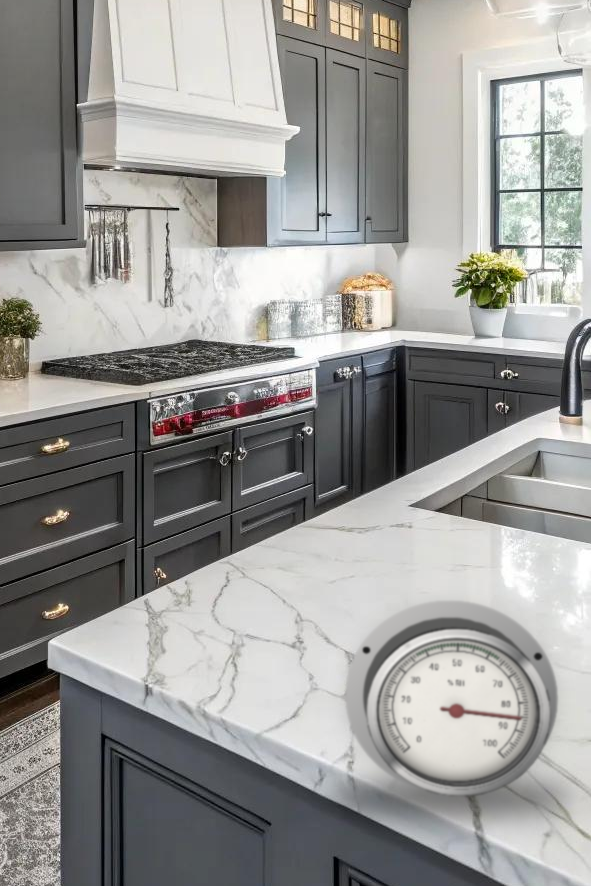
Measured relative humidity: % 85
